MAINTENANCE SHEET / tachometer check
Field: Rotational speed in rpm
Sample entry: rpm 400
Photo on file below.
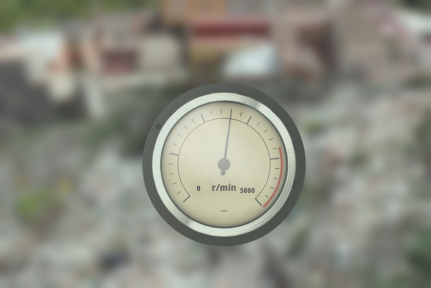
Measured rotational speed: rpm 2600
